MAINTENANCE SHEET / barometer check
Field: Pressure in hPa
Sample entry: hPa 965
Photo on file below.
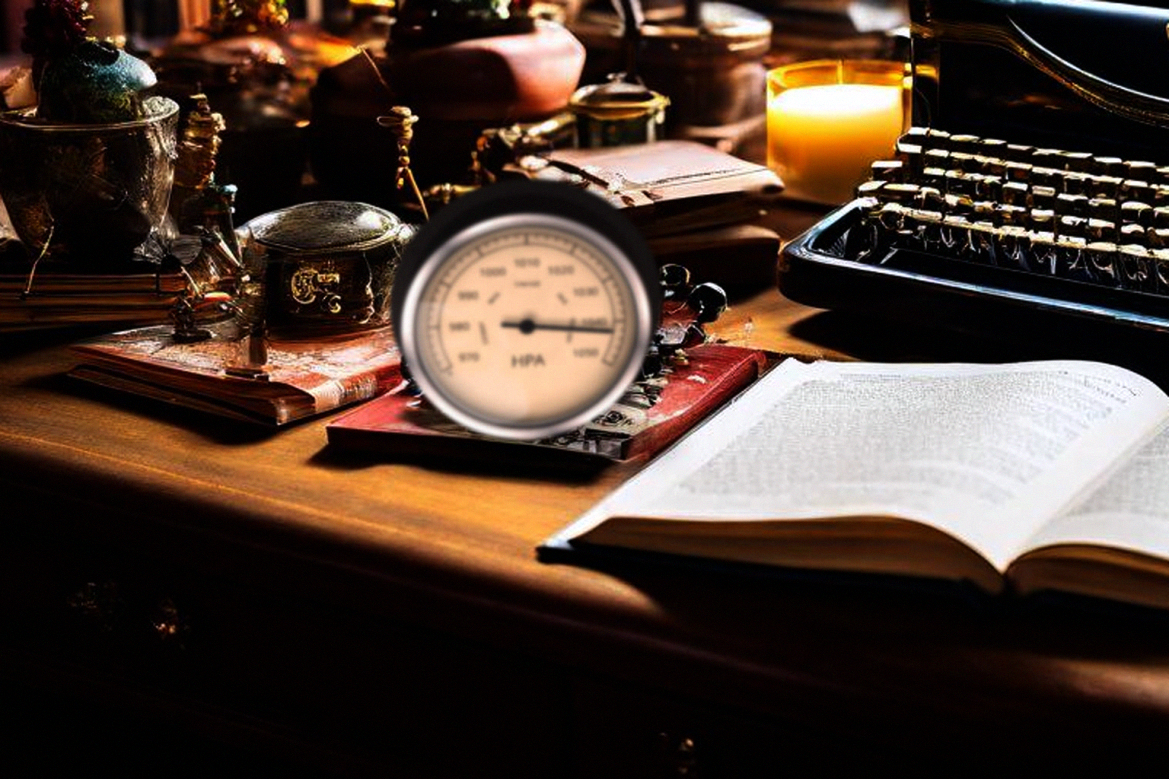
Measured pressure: hPa 1042
